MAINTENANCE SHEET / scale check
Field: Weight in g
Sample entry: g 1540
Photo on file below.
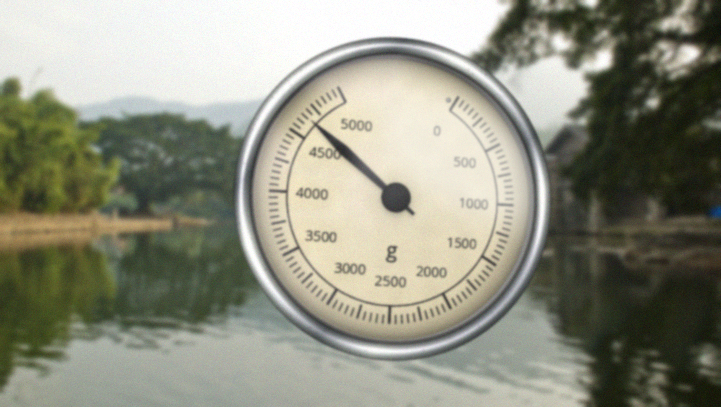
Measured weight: g 4650
